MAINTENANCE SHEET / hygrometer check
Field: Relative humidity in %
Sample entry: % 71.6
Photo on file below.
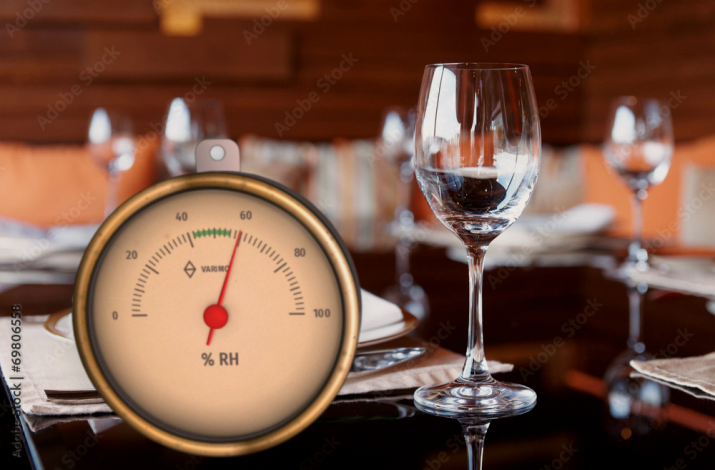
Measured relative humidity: % 60
